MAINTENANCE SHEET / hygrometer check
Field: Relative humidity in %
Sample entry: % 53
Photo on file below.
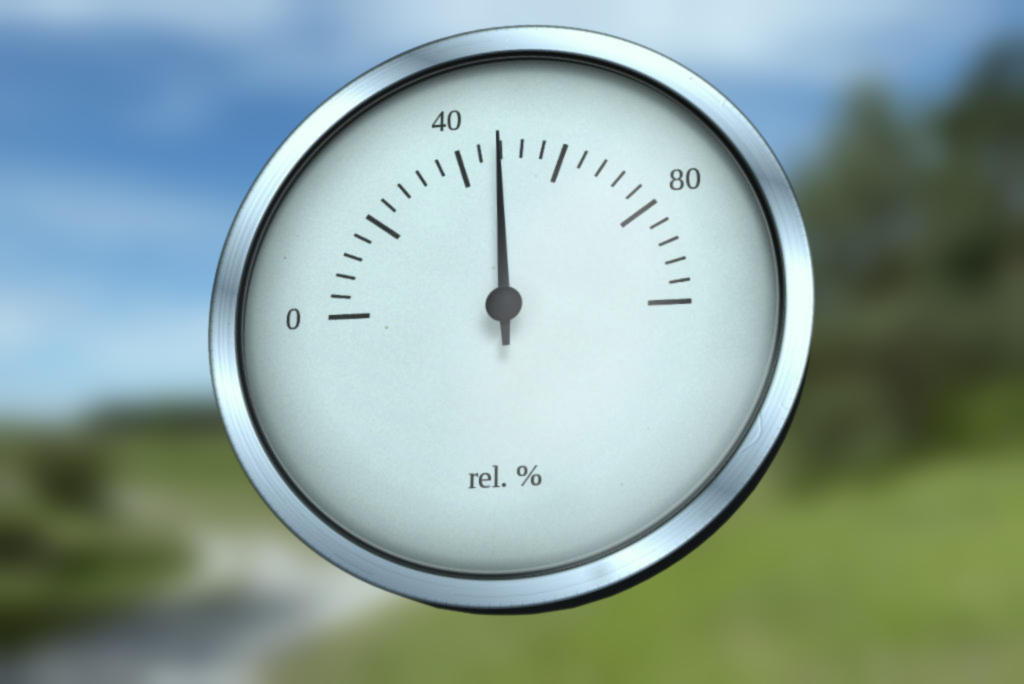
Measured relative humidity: % 48
